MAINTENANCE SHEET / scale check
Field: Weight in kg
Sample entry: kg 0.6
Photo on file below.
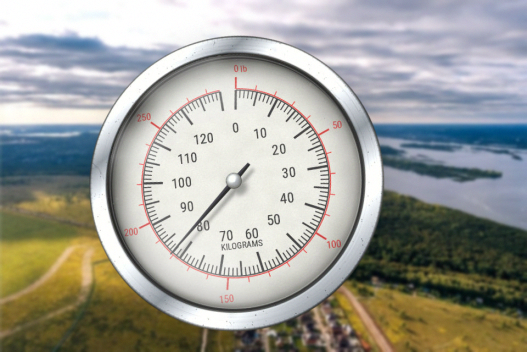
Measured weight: kg 82
